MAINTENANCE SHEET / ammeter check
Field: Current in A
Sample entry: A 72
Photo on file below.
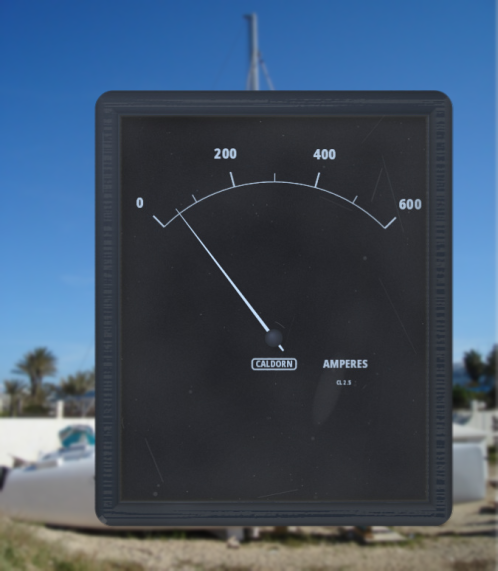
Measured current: A 50
